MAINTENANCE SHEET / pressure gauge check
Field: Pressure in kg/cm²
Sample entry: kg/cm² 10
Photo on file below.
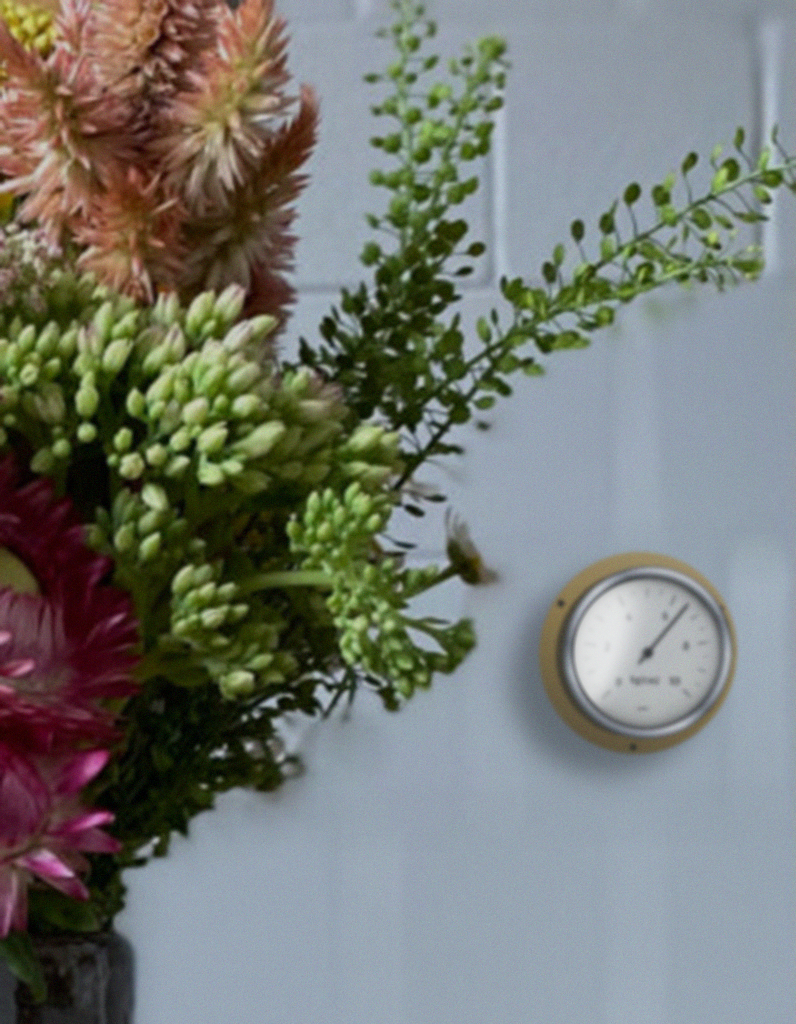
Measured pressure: kg/cm² 6.5
